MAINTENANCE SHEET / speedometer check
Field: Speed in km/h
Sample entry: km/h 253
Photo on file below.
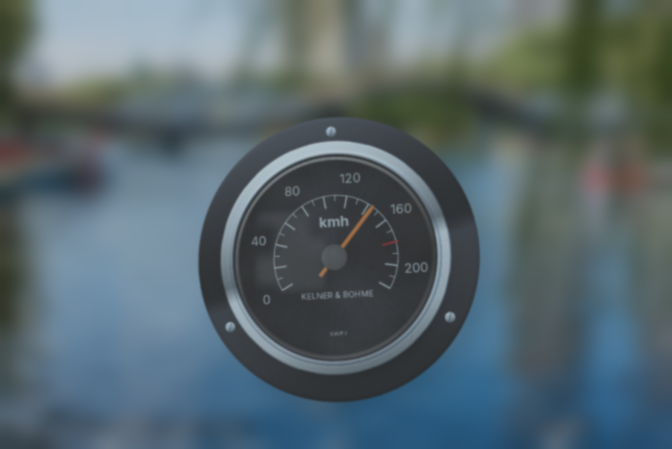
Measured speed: km/h 145
